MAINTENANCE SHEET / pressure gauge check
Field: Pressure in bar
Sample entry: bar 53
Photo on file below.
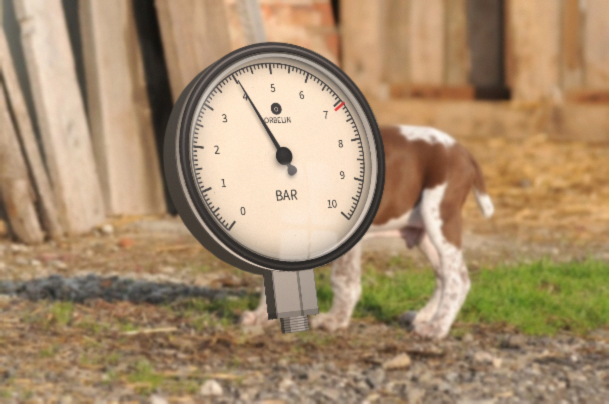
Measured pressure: bar 4
